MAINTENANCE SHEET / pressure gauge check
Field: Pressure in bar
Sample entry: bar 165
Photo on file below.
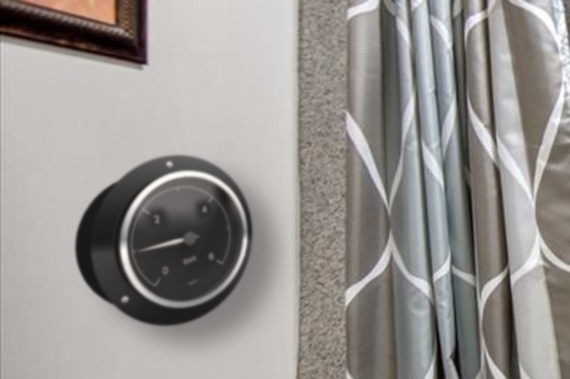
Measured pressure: bar 1
